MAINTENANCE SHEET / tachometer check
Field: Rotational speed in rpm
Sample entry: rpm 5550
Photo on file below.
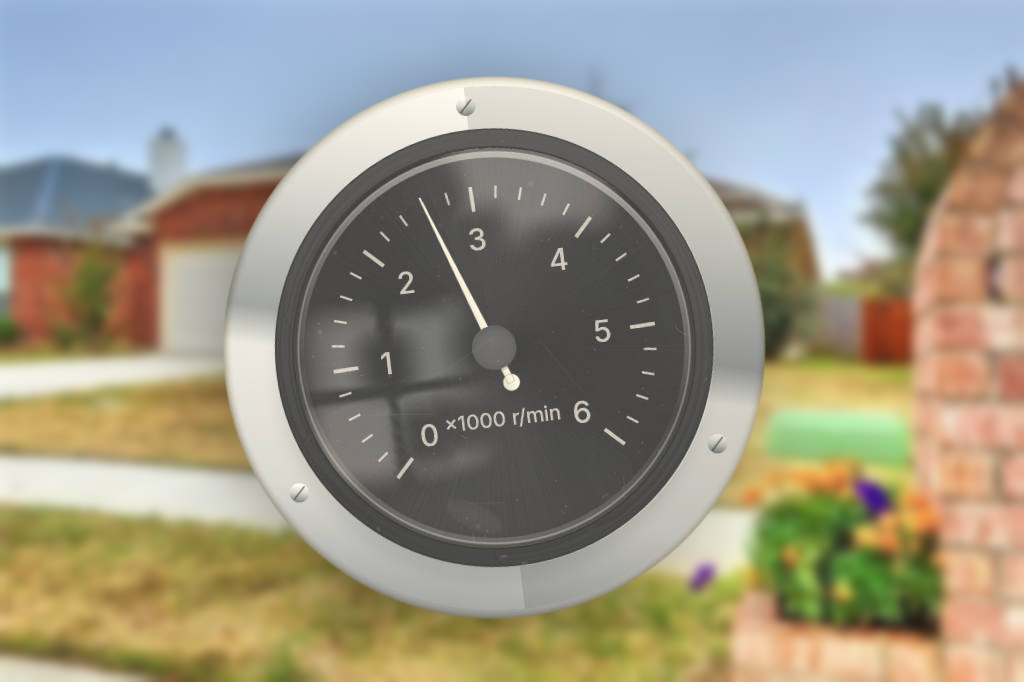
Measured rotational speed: rpm 2600
